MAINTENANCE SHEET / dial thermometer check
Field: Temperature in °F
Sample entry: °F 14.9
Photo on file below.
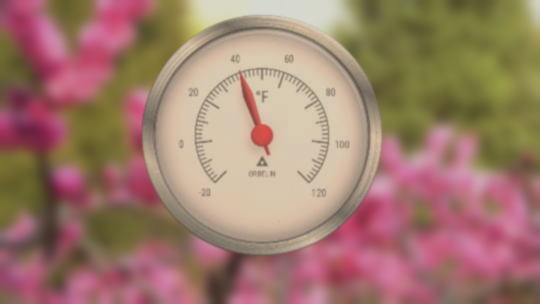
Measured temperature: °F 40
